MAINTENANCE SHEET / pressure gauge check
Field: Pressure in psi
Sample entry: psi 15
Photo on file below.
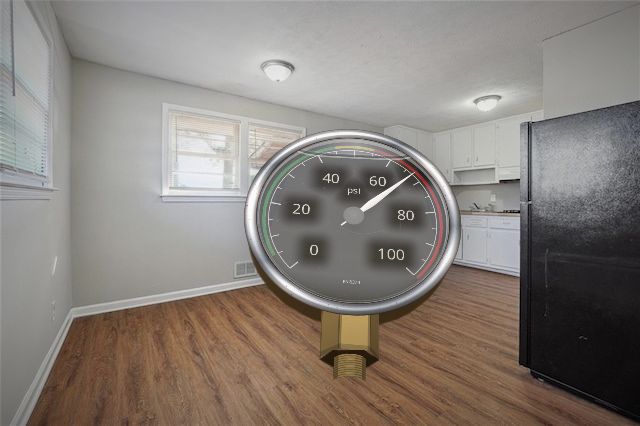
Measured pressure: psi 67.5
